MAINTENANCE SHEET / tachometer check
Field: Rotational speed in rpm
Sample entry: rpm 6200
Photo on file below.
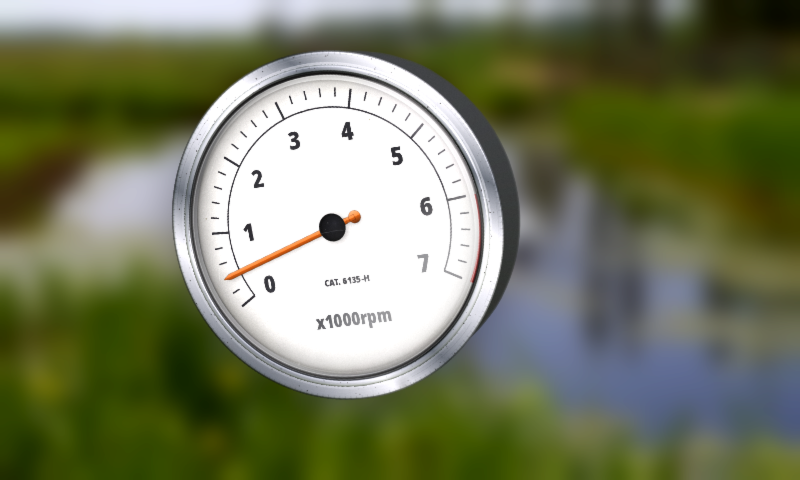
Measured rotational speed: rpm 400
